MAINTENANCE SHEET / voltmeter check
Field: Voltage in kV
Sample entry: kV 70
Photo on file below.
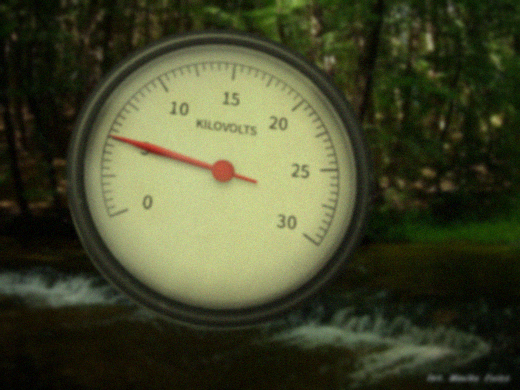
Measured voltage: kV 5
